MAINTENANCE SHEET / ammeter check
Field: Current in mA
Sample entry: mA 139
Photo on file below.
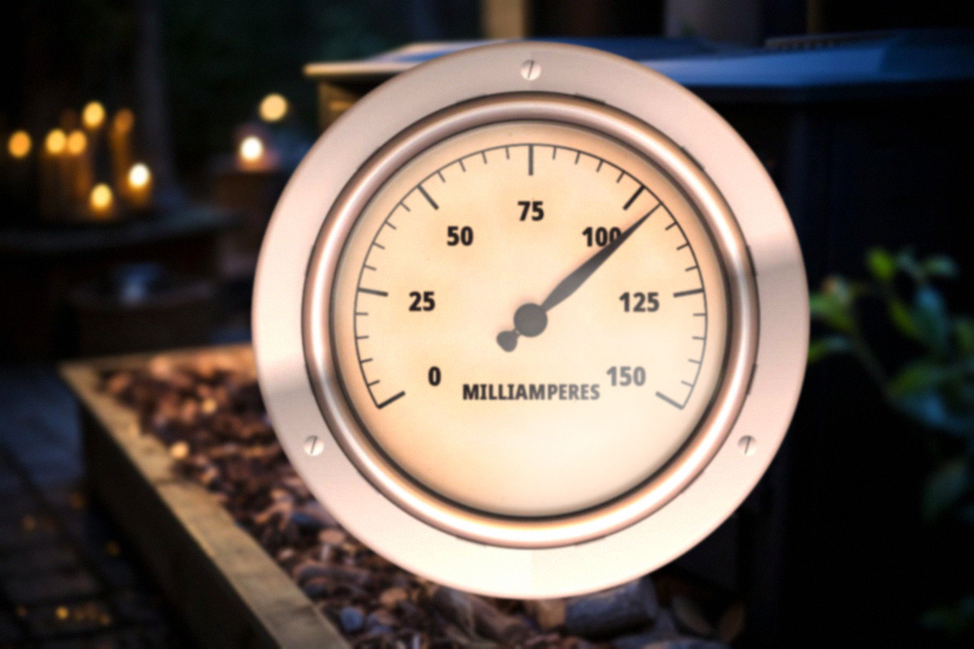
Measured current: mA 105
